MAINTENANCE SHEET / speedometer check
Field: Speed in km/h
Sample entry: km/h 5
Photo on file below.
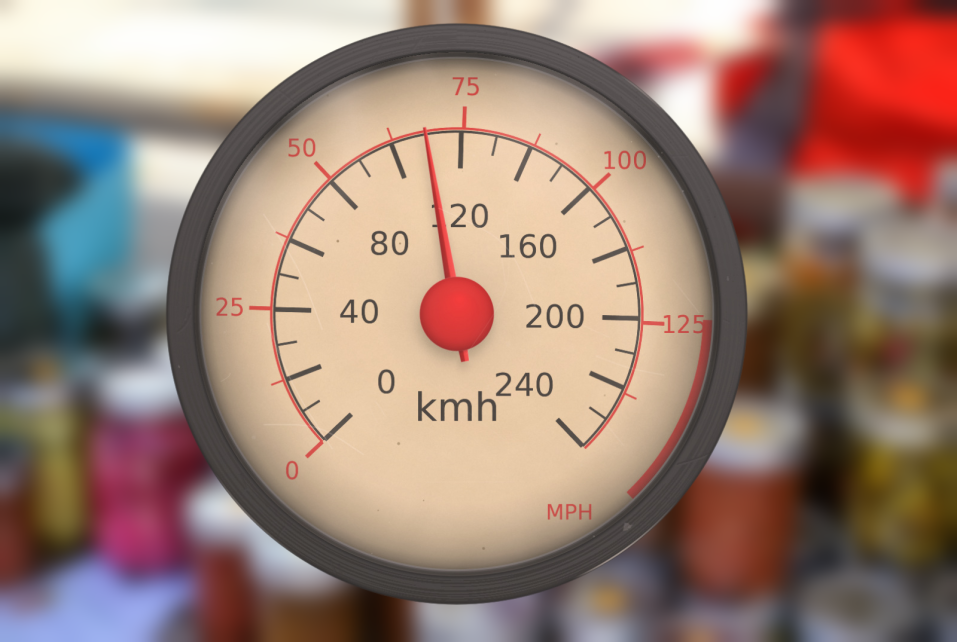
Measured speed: km/h 110
